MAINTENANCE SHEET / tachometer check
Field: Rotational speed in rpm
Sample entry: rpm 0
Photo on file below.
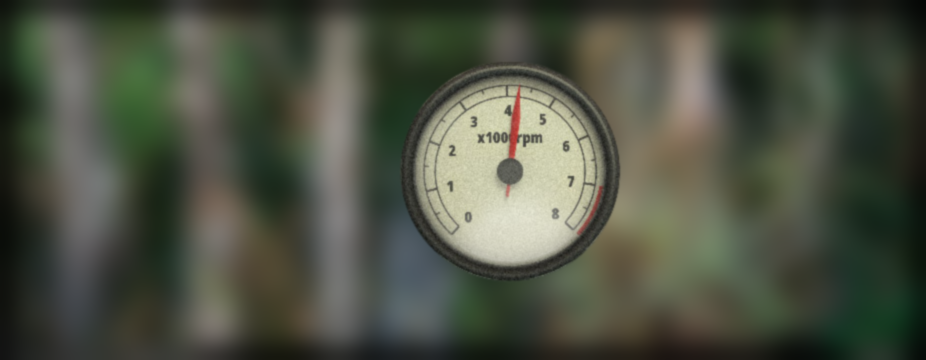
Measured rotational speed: rpm 4250
